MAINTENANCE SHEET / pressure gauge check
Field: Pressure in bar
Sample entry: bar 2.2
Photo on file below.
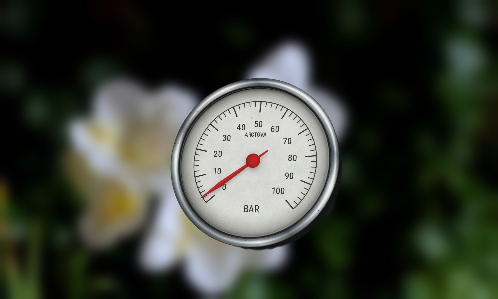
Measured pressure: bar 2
